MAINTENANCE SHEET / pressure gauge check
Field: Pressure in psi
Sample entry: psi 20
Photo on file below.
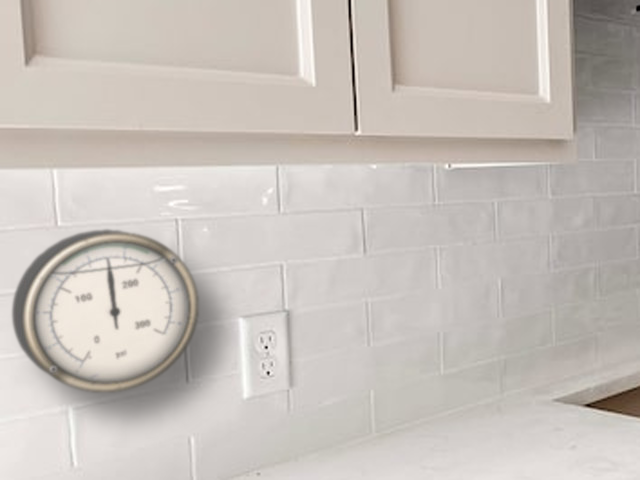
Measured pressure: psi 160
